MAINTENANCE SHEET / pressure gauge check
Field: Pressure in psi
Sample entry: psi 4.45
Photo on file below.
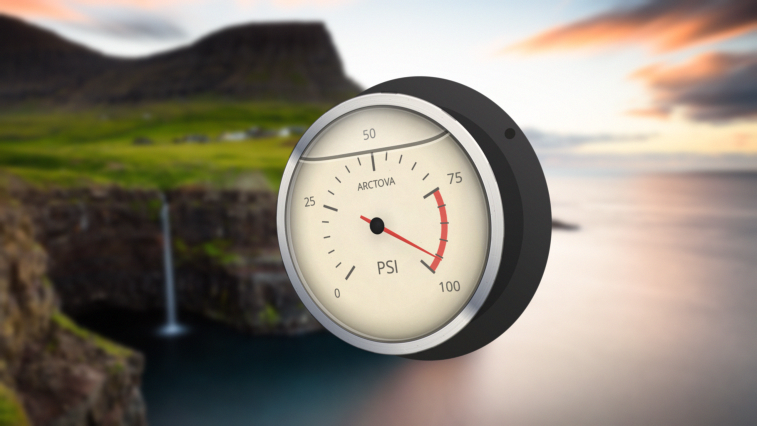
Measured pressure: psi 95
